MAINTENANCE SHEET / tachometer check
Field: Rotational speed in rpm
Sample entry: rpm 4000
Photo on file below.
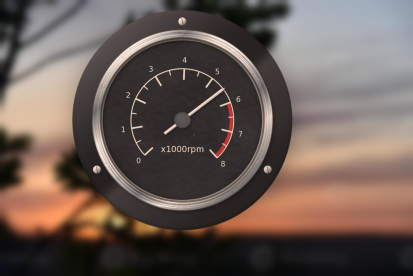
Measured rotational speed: rpm 5500
